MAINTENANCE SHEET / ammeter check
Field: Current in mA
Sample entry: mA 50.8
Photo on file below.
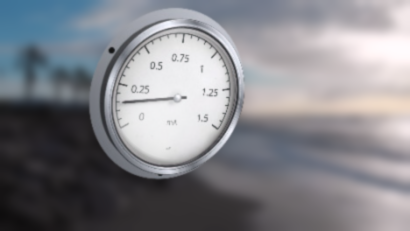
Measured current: mA 0.15
